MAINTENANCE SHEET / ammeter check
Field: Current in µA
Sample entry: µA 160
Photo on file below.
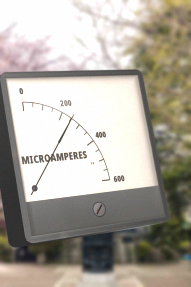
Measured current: µA 250
